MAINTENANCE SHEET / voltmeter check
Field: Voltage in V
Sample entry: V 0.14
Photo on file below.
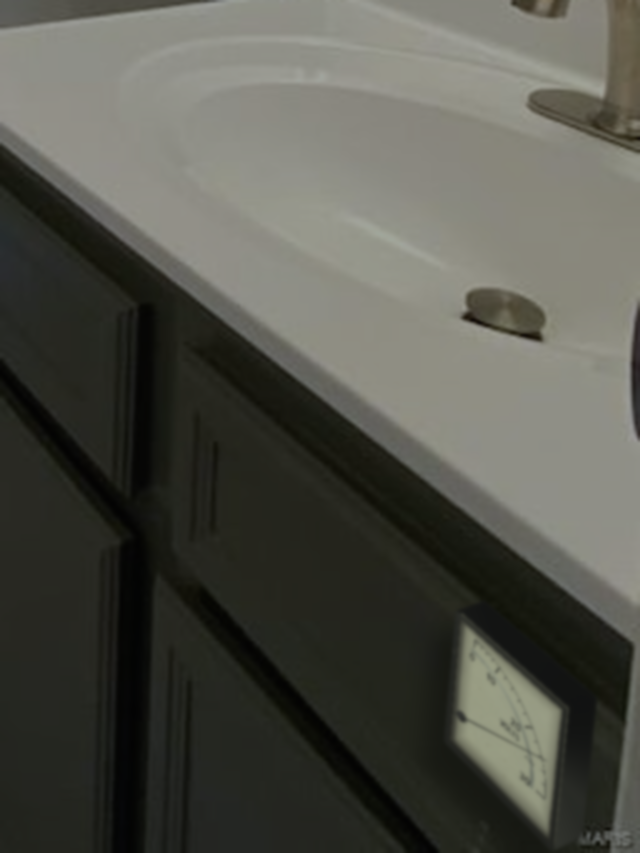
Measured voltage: V 24
